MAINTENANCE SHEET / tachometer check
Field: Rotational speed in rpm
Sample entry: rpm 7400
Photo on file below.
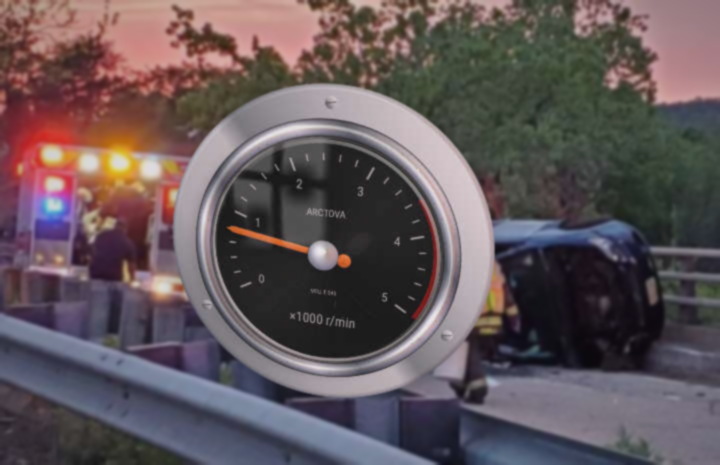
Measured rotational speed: rpm 800
